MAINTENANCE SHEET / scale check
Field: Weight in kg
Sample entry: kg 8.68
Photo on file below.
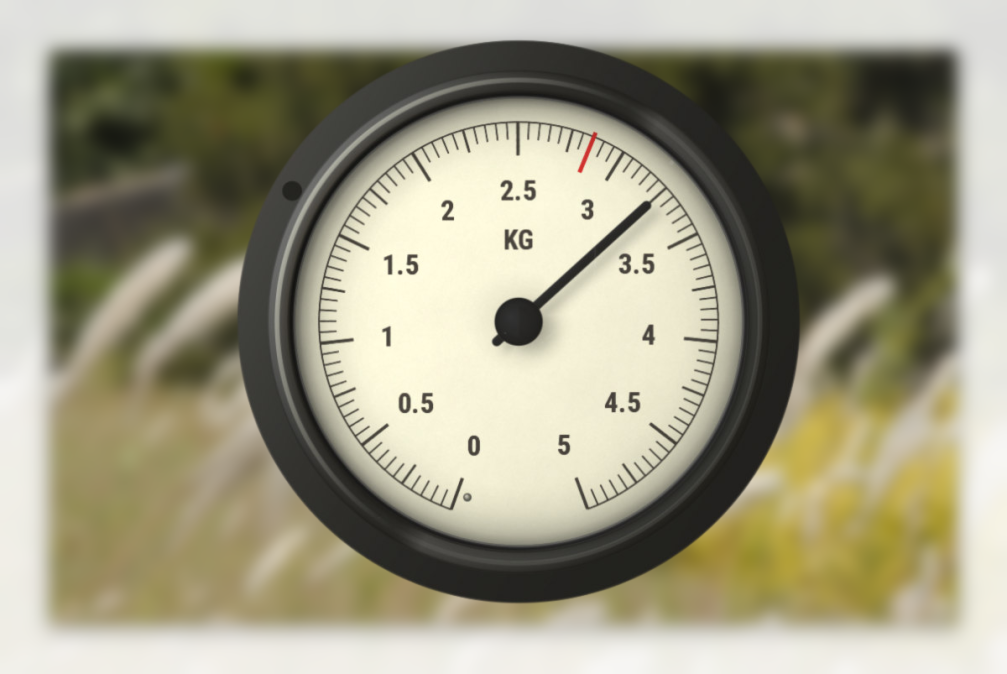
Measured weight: kg 3.25
